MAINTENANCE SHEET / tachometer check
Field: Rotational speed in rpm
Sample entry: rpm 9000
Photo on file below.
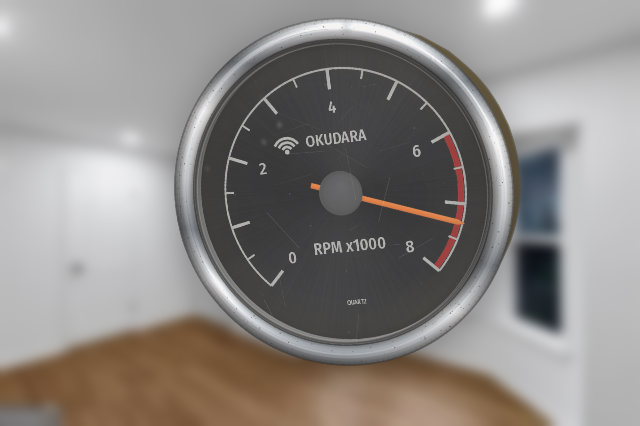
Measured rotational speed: rpm 7250
